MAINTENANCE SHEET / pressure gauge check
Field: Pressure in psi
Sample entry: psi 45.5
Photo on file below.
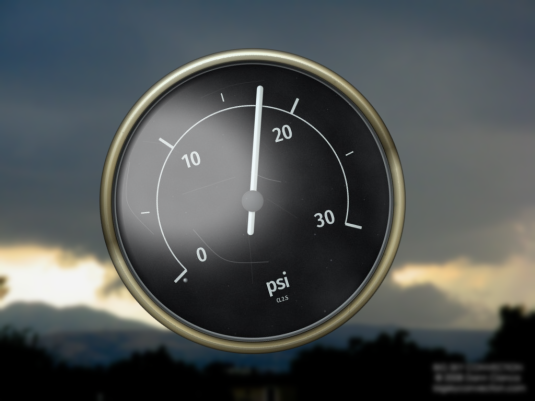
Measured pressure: psi 17.5
